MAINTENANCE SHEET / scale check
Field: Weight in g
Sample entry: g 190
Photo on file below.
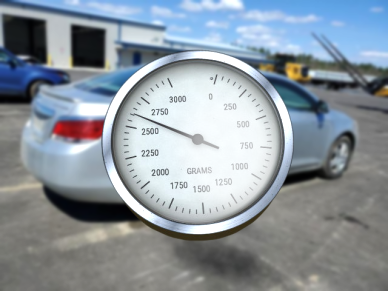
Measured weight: g 2600
